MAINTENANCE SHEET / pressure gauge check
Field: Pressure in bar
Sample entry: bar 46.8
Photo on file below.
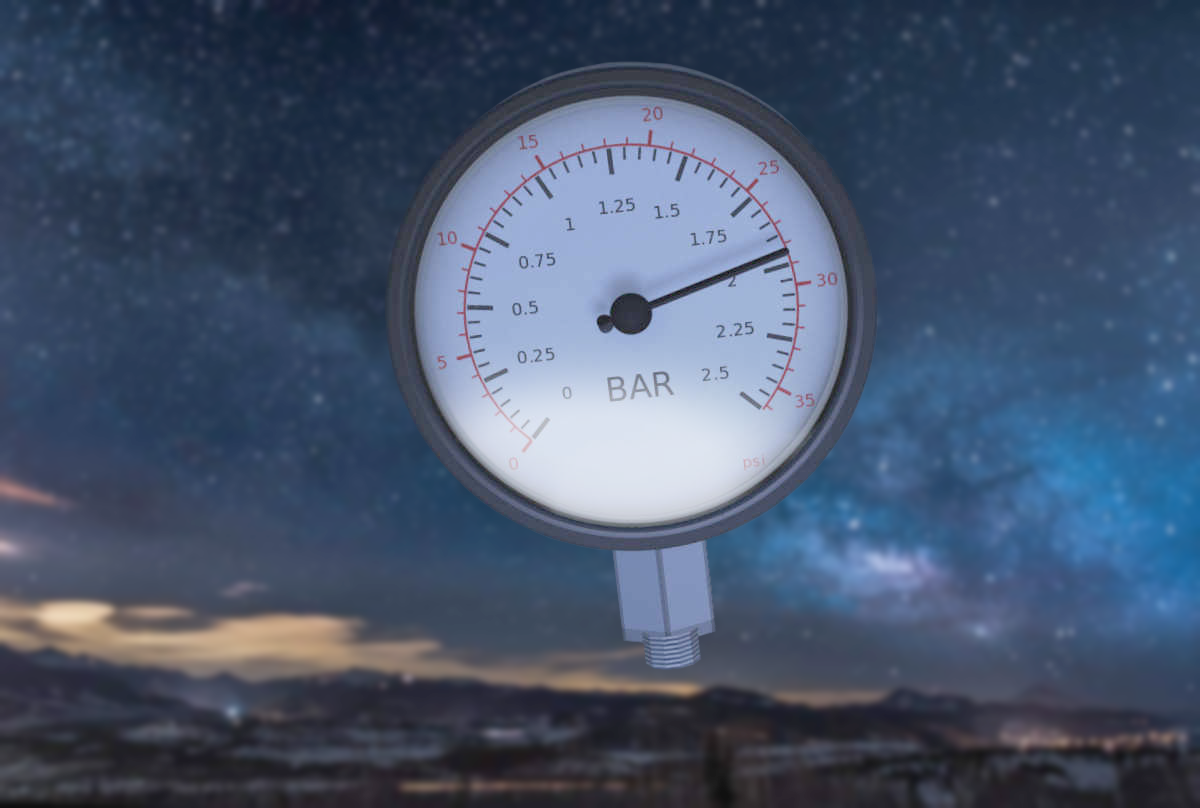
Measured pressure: bar 1.95
